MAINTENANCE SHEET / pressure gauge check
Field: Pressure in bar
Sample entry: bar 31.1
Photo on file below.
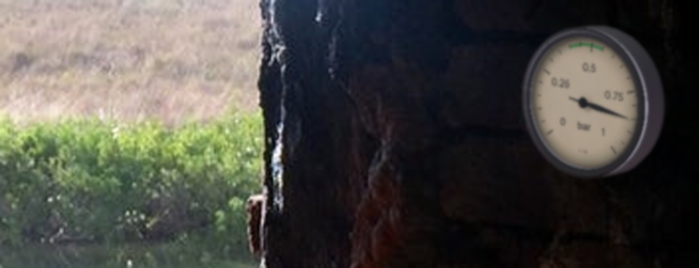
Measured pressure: bar 0.85
